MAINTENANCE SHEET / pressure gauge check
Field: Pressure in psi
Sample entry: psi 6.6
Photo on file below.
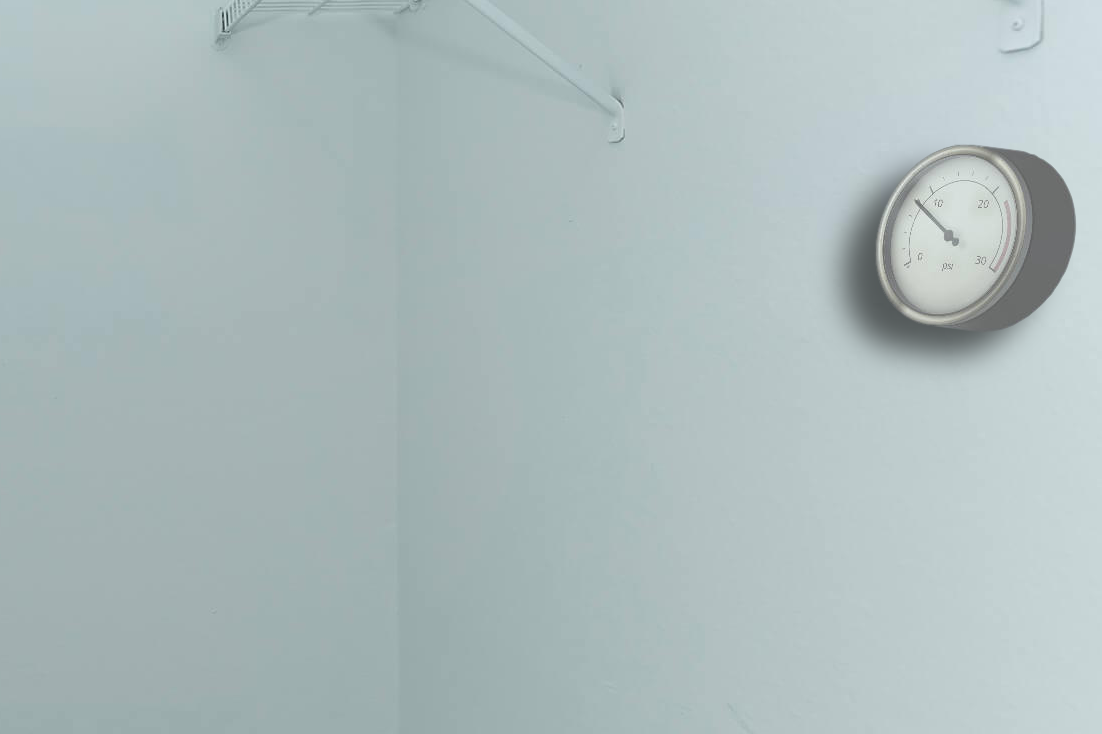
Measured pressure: psi 8
